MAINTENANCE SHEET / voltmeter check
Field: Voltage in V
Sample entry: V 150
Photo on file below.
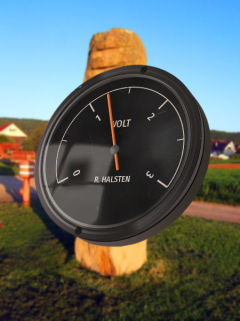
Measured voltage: V 1.25
